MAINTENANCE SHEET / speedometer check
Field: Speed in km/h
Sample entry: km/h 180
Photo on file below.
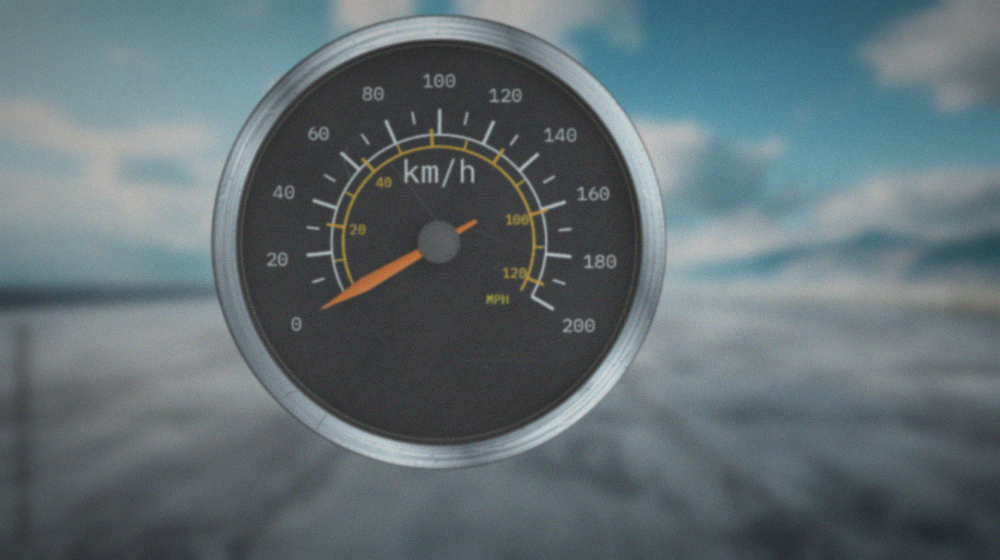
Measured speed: km/h 0
